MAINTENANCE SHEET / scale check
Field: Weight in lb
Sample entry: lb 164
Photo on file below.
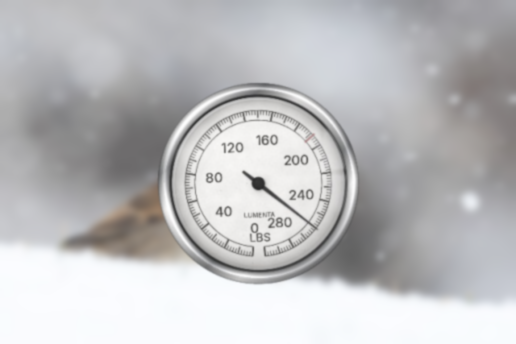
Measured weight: lb 260
